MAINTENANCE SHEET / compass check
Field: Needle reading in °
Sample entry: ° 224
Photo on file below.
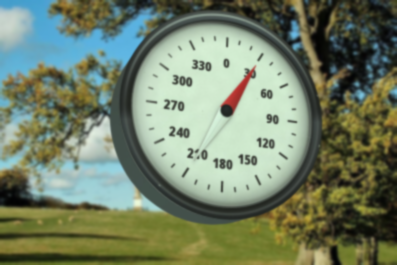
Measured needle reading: ° 30
